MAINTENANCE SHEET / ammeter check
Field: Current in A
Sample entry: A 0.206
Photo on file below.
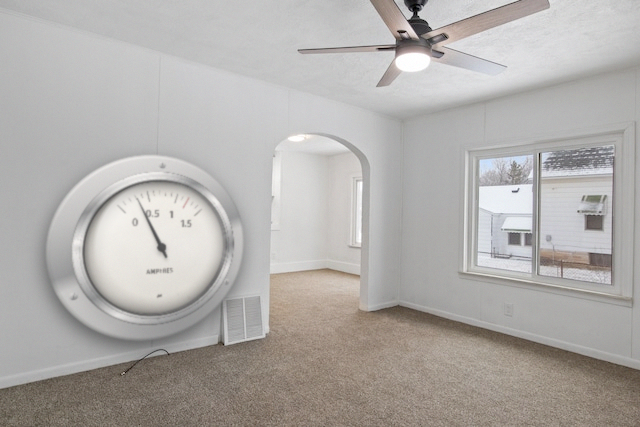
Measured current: A 0.3
